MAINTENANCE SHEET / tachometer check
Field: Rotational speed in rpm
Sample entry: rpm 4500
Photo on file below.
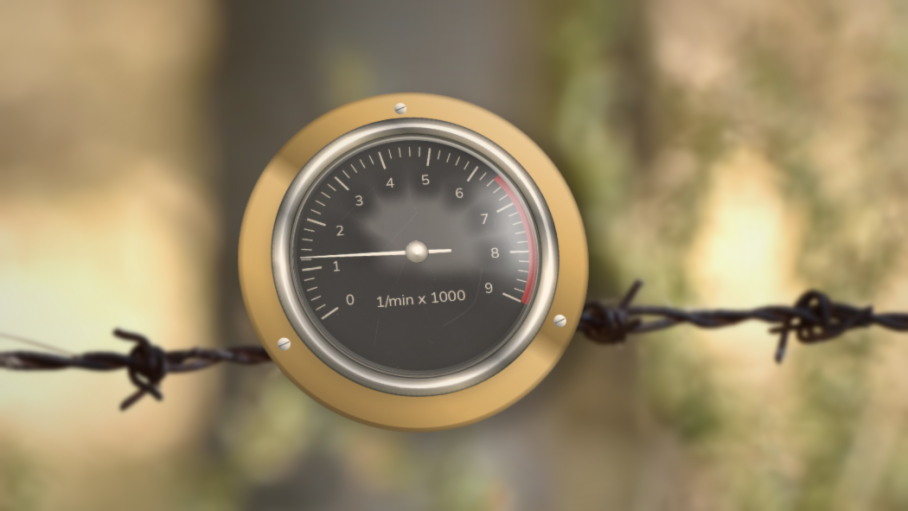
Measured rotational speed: rpm 1200
